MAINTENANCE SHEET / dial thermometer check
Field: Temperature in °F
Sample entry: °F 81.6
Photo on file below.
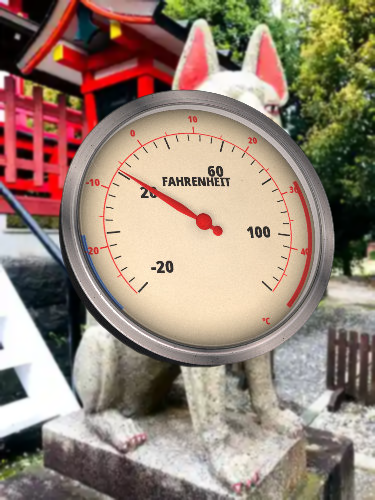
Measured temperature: °F 20
